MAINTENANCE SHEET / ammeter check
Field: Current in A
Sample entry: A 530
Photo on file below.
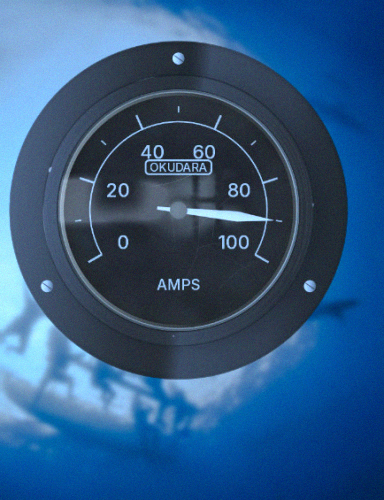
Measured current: A 90
